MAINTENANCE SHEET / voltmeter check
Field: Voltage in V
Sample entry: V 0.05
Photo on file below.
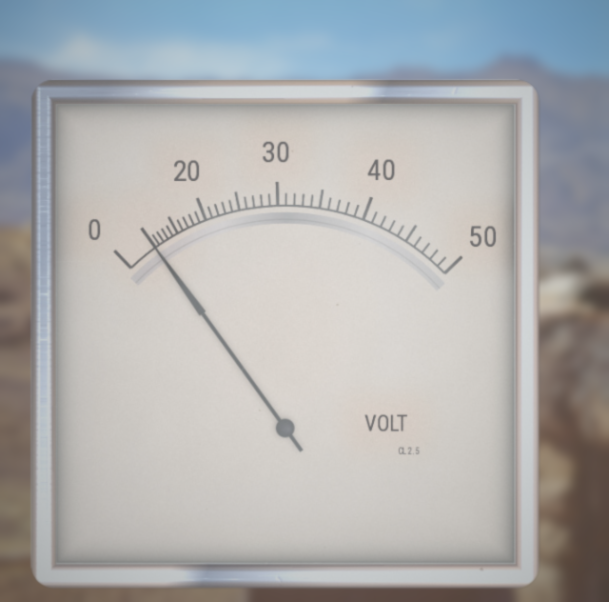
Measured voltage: V 10
